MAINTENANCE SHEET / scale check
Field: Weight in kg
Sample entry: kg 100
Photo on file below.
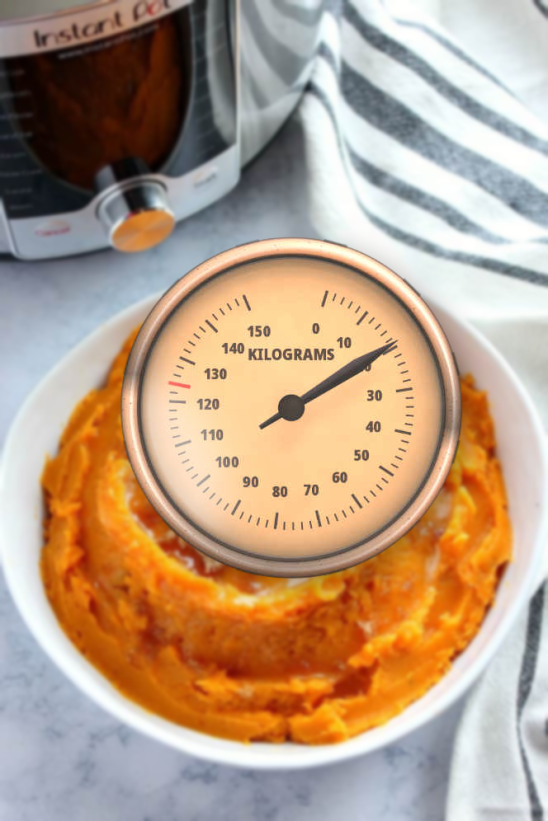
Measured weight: kg 19
